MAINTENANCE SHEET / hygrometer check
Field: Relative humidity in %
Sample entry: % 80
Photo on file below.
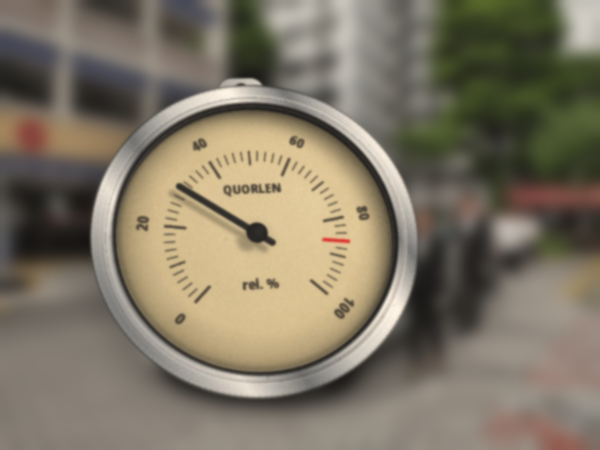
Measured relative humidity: % 30
